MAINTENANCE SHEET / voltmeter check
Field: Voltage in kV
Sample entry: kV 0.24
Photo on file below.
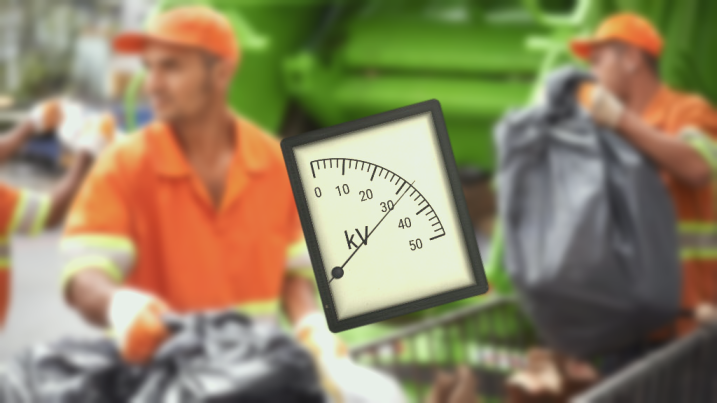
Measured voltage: kV 32
